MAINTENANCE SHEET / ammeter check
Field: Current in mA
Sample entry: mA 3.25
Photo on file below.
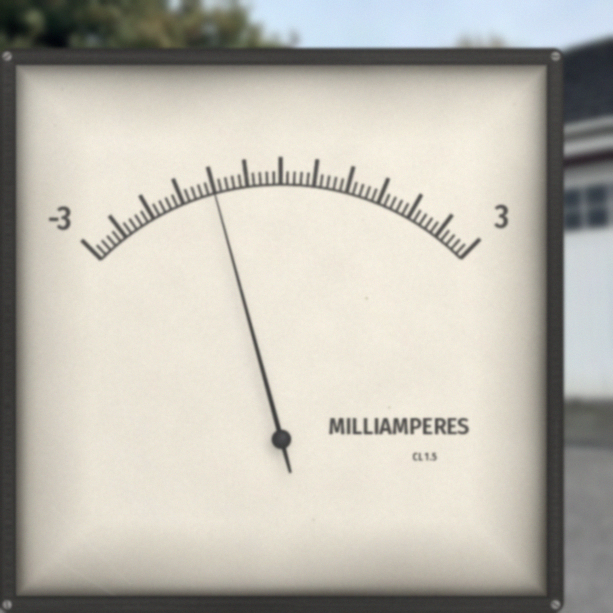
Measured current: mA -1
